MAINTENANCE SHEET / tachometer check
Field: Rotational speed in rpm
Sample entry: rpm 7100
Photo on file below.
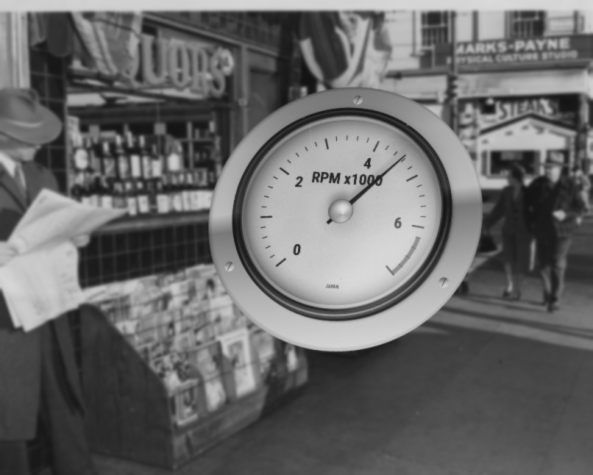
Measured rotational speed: rpm 4600
